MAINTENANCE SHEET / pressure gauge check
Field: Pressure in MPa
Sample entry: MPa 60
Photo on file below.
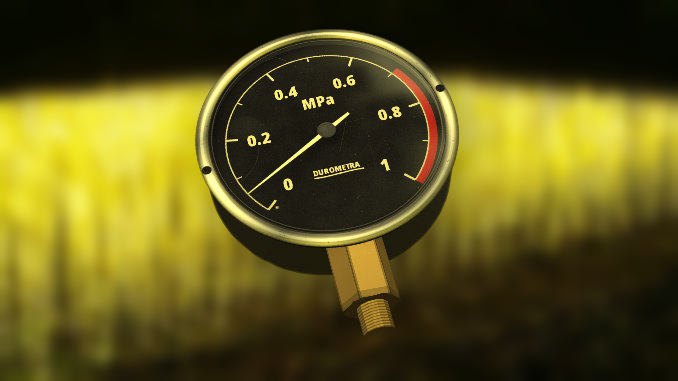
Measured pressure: MPa 0.05
